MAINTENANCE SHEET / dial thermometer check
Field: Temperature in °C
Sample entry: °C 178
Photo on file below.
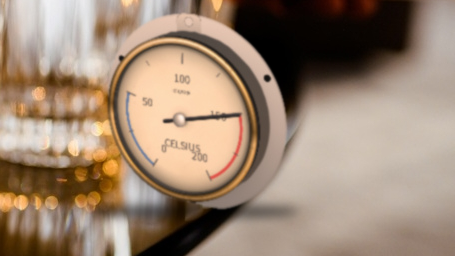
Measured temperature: °C 150
